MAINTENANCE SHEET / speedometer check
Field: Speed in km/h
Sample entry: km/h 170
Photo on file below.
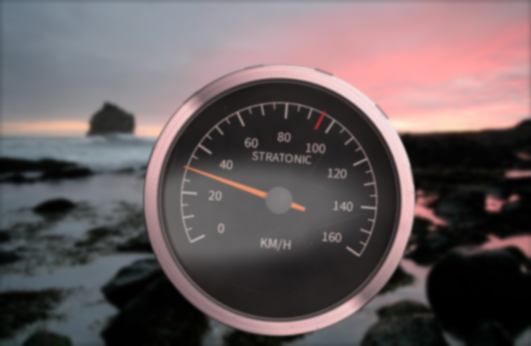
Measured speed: km/h 30
